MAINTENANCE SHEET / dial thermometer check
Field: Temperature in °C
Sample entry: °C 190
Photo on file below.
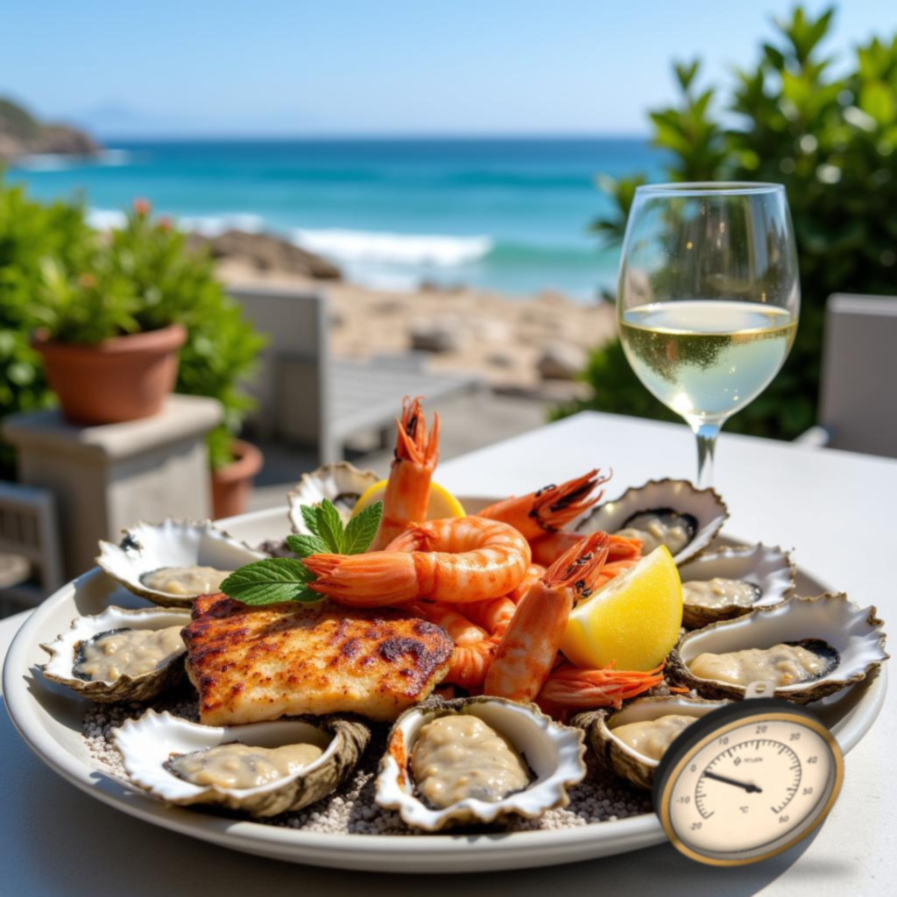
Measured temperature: °C 0
